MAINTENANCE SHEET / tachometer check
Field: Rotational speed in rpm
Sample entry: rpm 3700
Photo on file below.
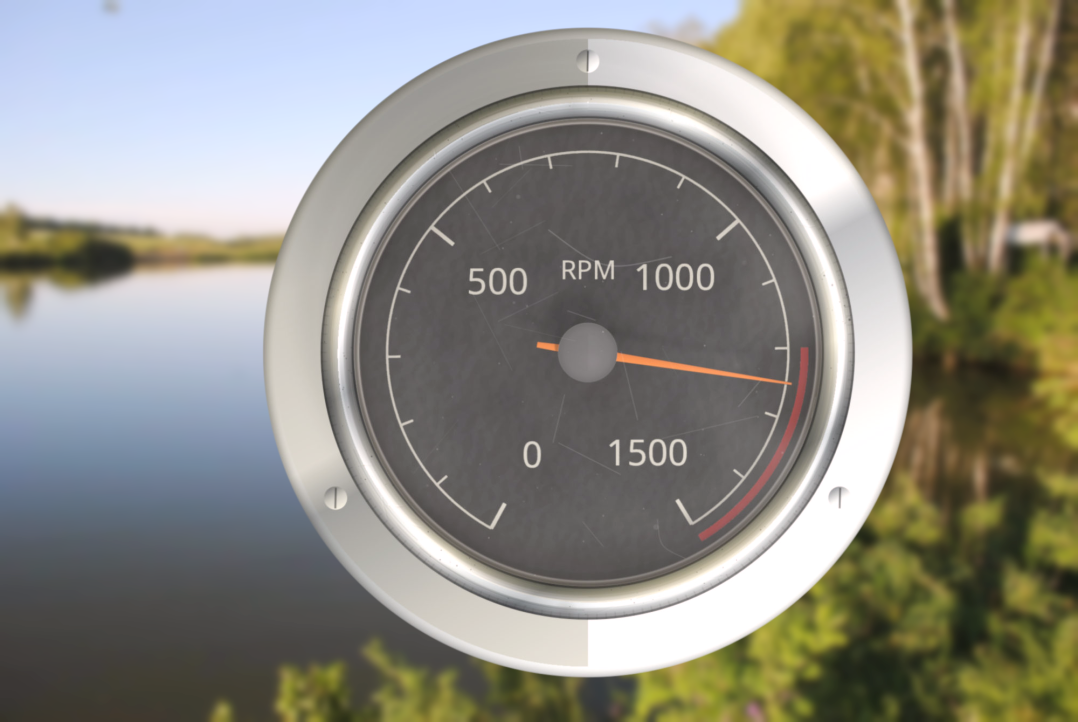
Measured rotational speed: rpm 1250
